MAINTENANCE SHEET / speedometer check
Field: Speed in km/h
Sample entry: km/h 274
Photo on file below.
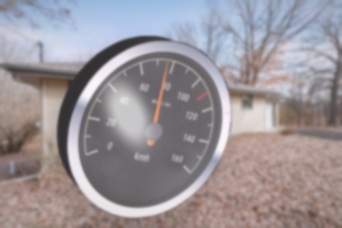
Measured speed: km/h 75
